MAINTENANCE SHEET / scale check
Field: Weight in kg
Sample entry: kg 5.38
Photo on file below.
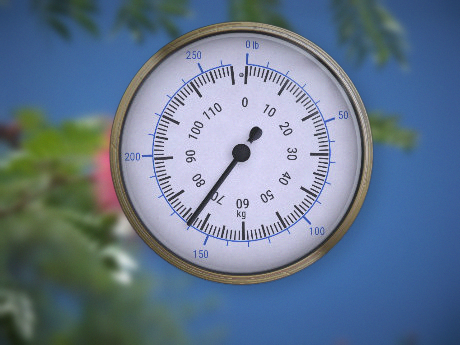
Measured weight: kg 73
